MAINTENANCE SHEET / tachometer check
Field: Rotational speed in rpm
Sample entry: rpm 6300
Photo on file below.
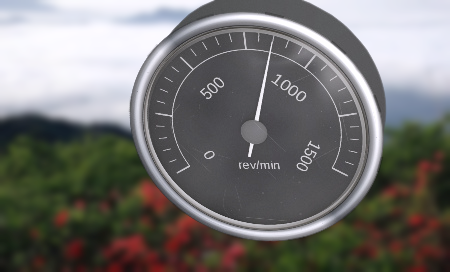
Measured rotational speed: rpm 850
